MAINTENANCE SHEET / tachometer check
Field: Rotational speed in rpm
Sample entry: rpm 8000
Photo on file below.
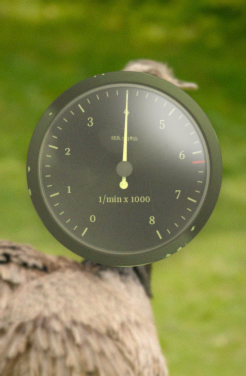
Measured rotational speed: rpm 4000
